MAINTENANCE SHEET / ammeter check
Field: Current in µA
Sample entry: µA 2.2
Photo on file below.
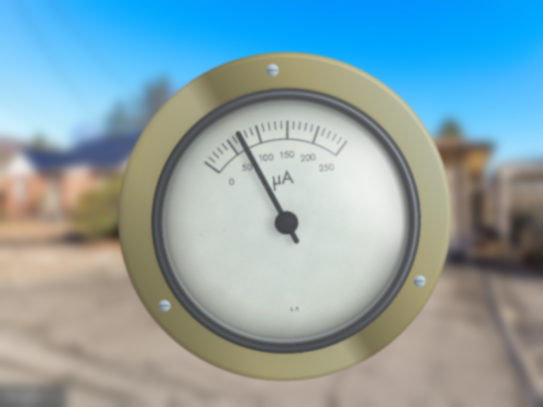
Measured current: µA 70
